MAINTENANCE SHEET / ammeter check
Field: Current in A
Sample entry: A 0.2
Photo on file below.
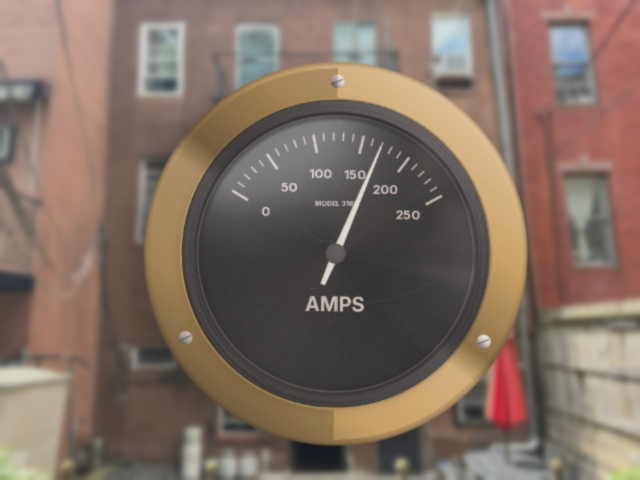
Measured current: A 170
